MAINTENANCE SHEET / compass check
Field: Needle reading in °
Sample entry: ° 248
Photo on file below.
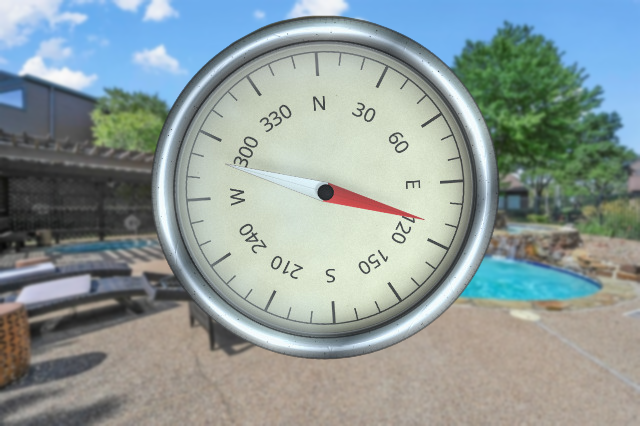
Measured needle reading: ° 110
